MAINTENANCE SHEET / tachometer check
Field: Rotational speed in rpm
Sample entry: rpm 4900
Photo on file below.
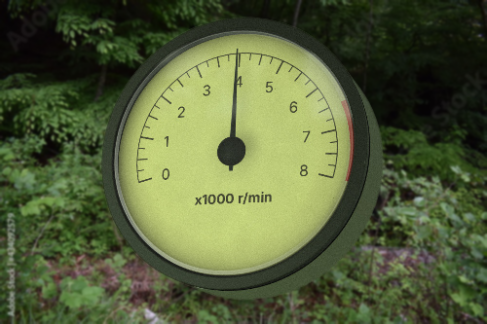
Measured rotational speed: rpm 4000
